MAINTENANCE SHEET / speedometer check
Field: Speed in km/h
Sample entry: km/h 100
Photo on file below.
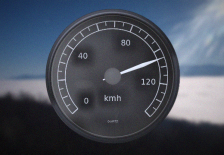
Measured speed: km/h 105
